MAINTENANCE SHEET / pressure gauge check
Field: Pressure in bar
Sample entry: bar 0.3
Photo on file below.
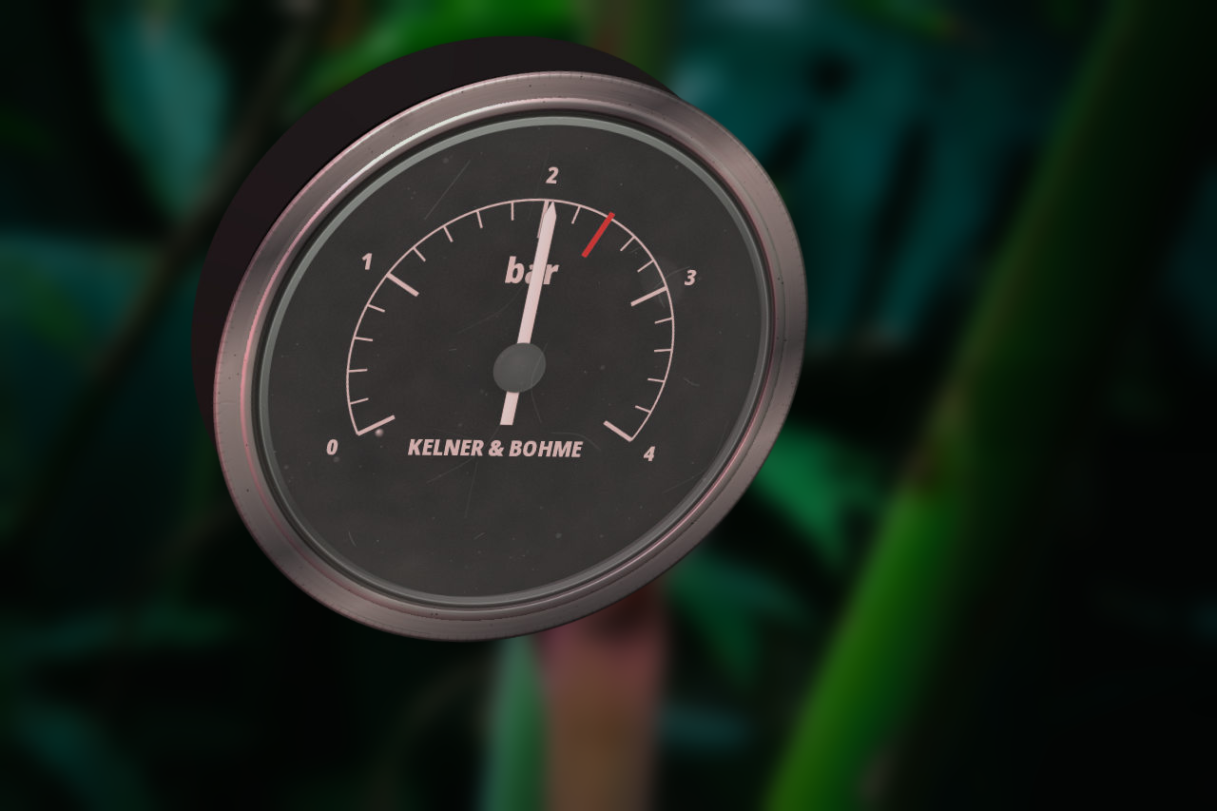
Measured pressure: bar 2
